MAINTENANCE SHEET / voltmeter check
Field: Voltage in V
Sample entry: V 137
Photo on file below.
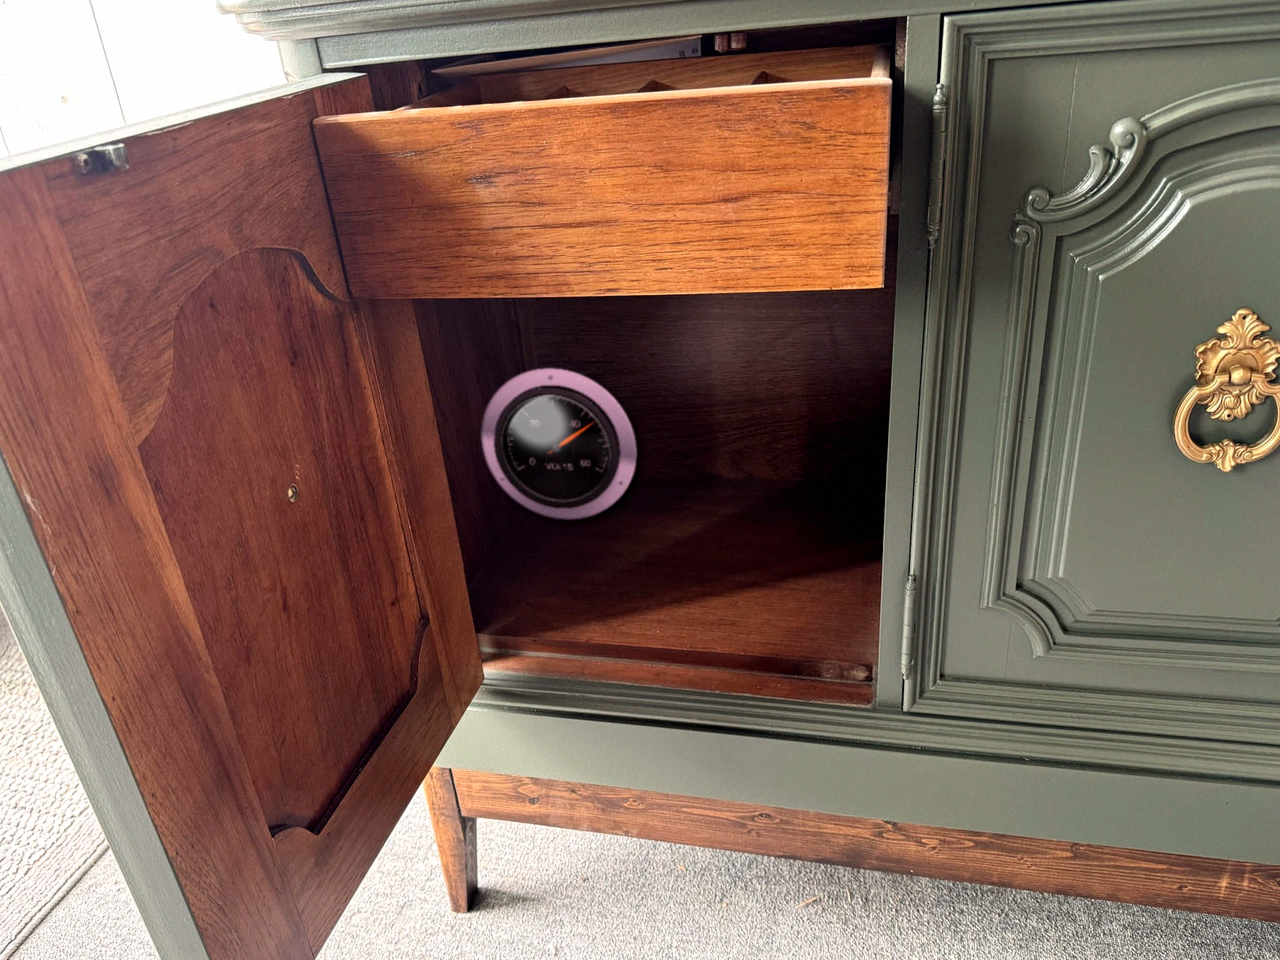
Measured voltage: V 44
